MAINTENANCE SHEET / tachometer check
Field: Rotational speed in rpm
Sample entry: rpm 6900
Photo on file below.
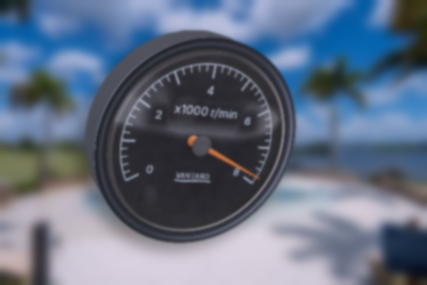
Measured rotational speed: rpm 7800
